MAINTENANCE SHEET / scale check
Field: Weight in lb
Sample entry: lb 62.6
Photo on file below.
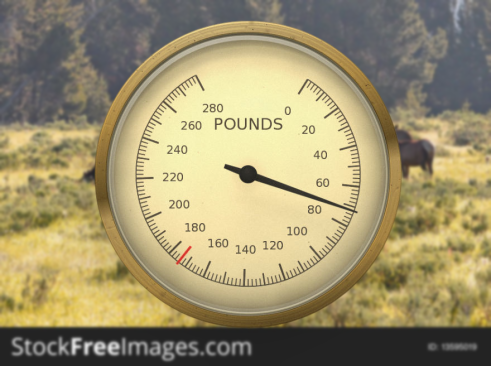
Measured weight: lb 72
